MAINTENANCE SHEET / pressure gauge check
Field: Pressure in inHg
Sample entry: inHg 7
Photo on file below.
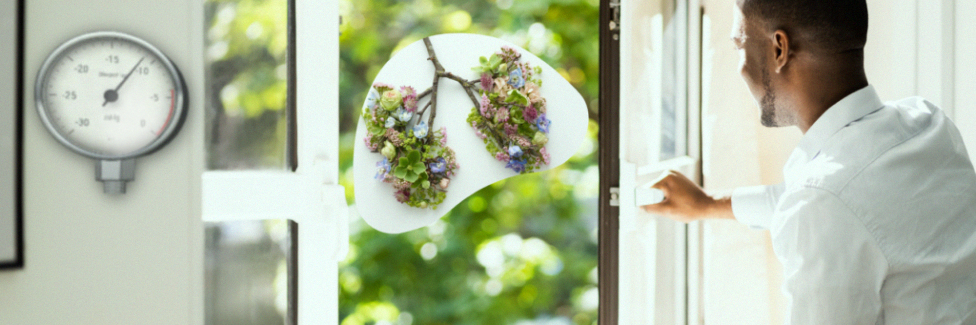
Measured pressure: inHg -11
